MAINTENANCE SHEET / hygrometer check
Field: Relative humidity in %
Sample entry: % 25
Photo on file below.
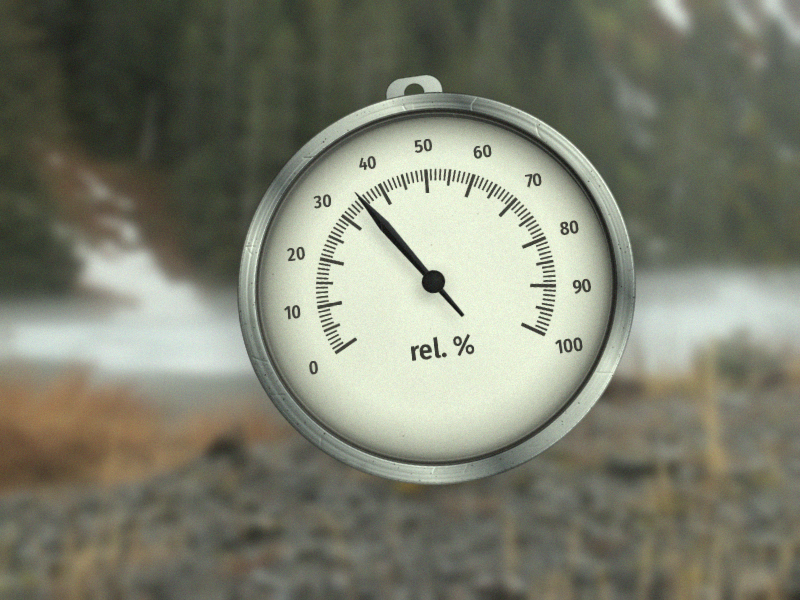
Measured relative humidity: % 35
